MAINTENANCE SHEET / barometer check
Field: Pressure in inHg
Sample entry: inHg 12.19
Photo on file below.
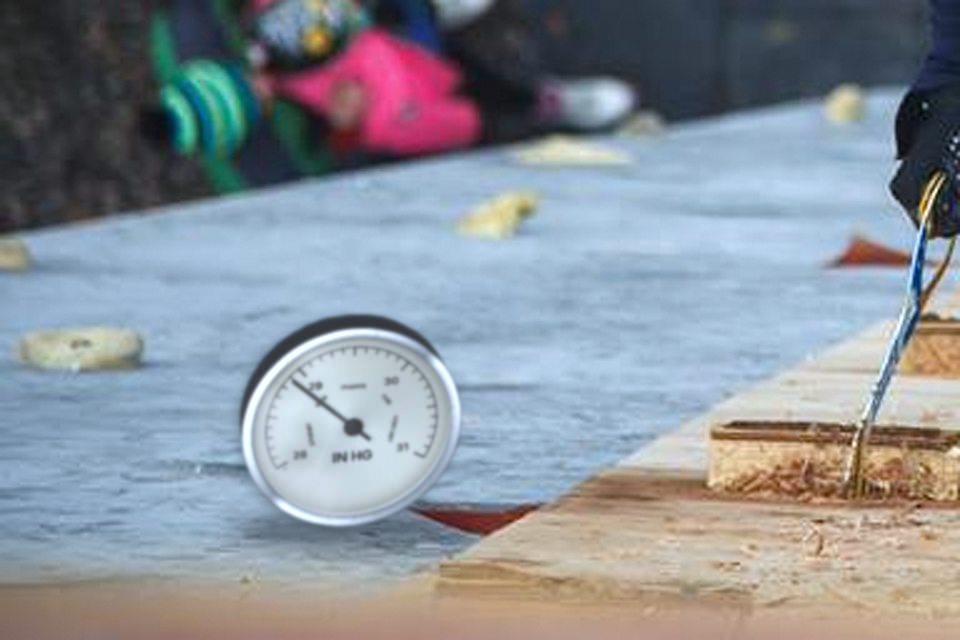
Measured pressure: inHg 28.9
